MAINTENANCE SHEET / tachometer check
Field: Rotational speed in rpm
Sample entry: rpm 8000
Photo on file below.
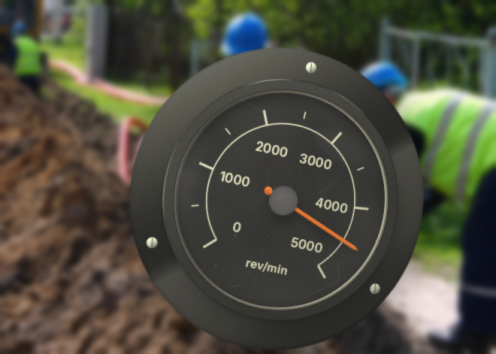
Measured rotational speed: rpm 4500
